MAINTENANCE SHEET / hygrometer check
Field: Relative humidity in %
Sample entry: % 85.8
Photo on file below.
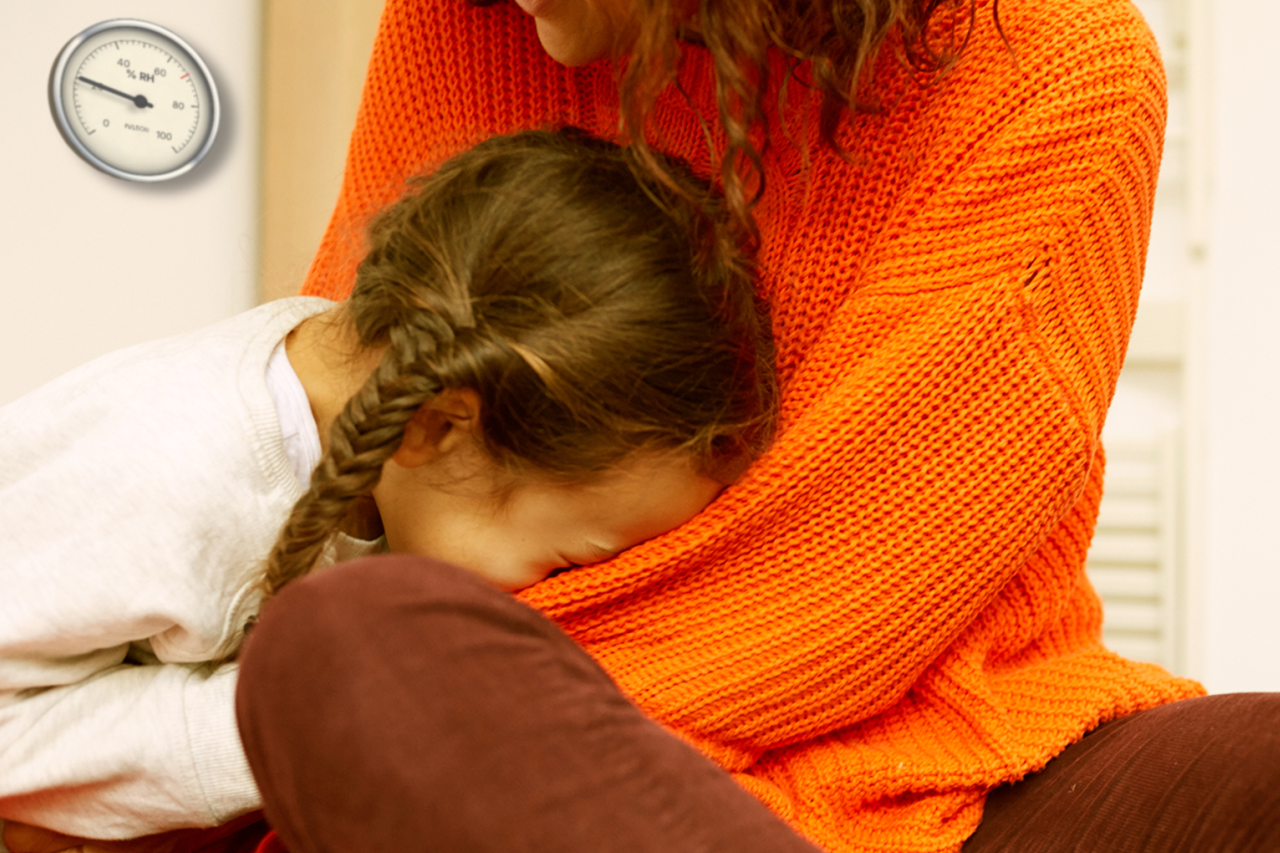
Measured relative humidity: % 20
